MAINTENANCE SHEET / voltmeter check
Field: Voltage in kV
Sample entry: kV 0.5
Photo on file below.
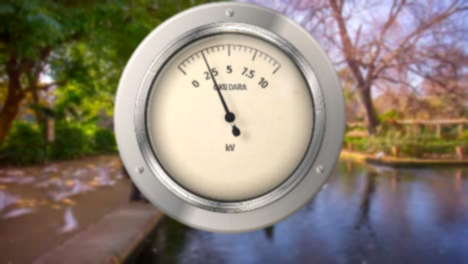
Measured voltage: kV 2.5
